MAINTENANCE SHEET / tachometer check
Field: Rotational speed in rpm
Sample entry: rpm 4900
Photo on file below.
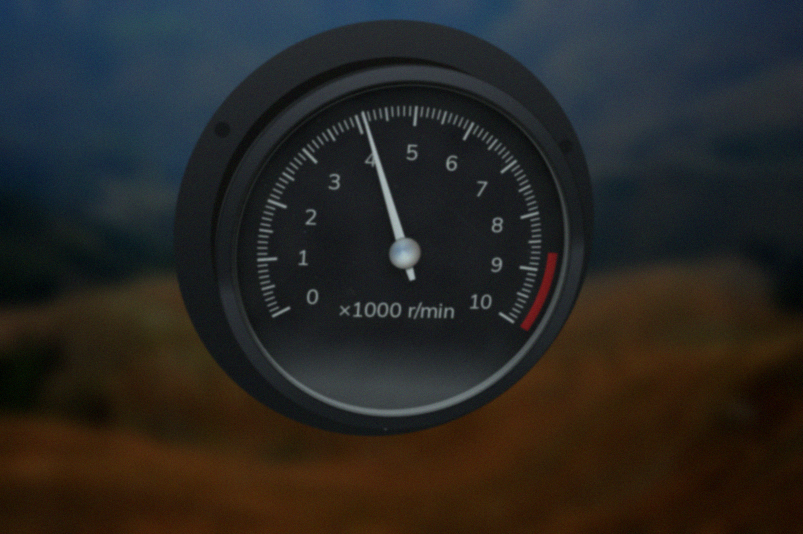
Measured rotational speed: rpm 4100
